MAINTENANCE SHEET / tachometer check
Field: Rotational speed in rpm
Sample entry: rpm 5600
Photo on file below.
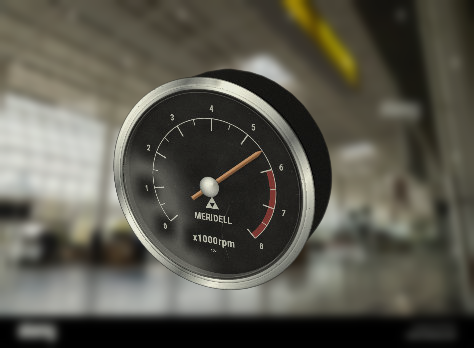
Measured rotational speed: rpm 5500
